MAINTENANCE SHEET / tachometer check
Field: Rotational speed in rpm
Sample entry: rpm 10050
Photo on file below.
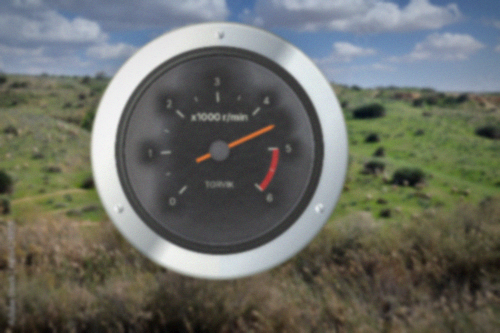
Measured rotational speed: rpm 4500
